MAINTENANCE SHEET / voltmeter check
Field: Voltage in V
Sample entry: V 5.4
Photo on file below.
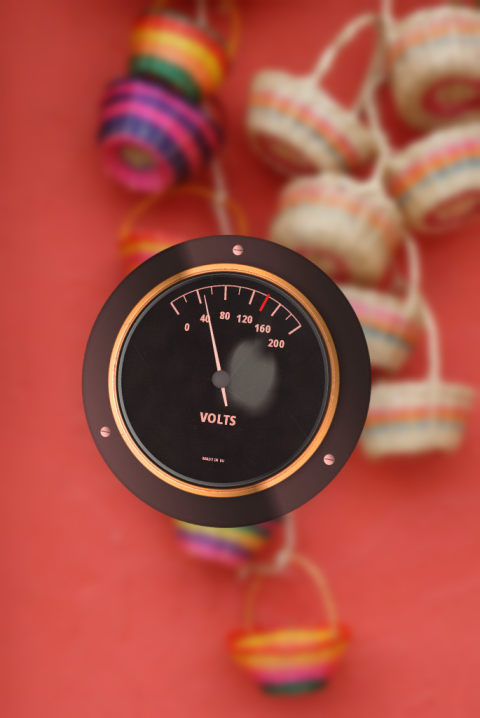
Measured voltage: V 50
